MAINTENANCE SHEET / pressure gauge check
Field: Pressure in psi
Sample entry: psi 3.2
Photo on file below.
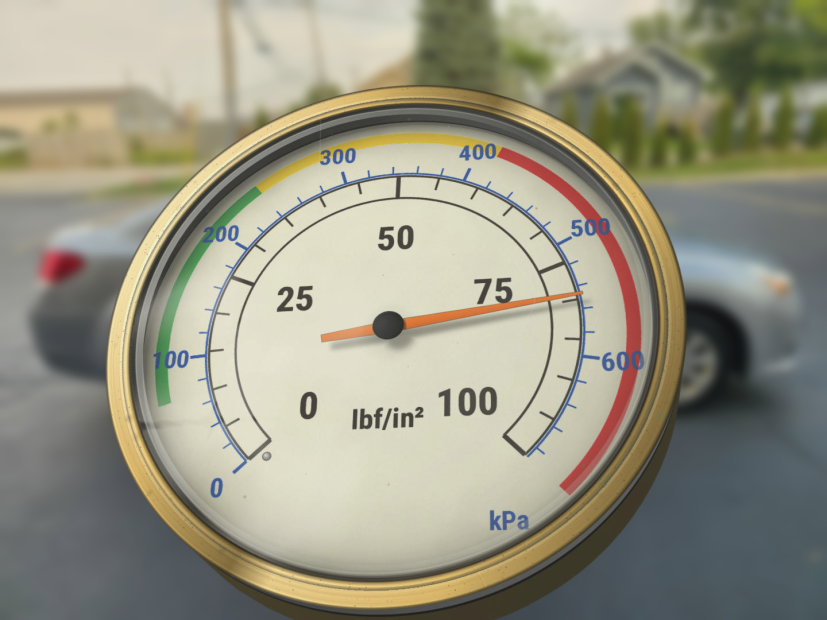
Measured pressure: psi 80
